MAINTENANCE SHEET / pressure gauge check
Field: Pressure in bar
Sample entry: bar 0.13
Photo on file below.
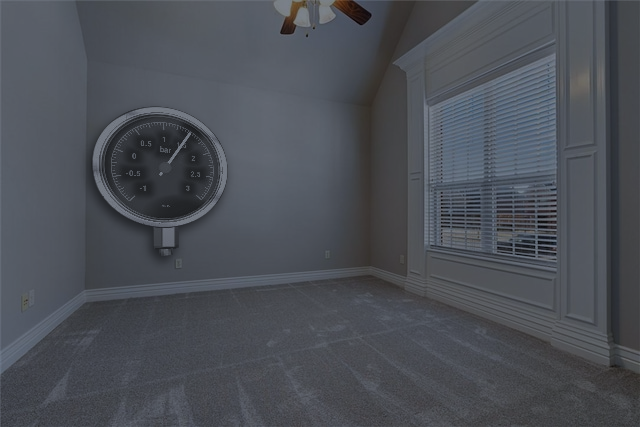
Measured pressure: bar 1.5
